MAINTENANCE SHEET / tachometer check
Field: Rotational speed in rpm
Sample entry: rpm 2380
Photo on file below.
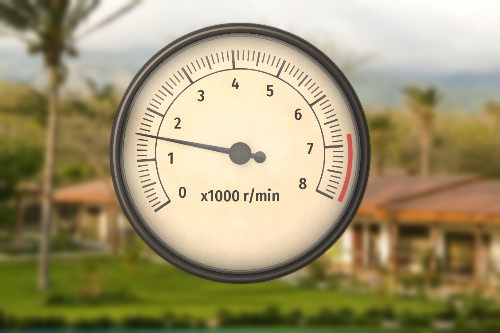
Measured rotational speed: rpm 1500
